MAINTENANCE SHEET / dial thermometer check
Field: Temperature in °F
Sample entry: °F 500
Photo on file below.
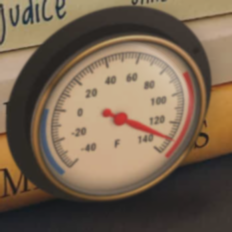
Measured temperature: °F 130
